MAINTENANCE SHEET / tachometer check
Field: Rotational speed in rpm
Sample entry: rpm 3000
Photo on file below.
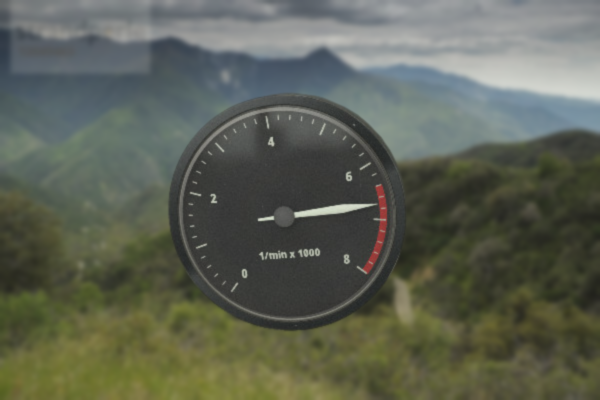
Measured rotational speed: rpm 6700
